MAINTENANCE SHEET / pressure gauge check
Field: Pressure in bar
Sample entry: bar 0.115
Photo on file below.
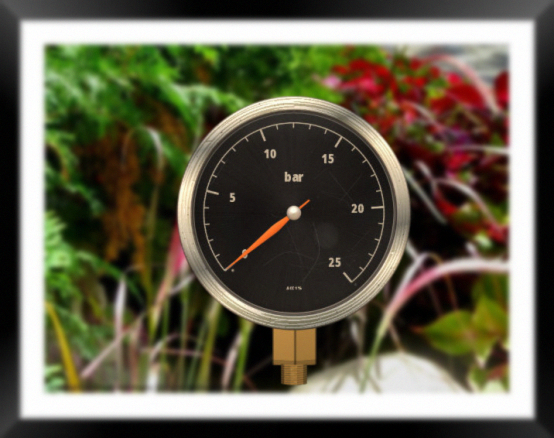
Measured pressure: bar 0
